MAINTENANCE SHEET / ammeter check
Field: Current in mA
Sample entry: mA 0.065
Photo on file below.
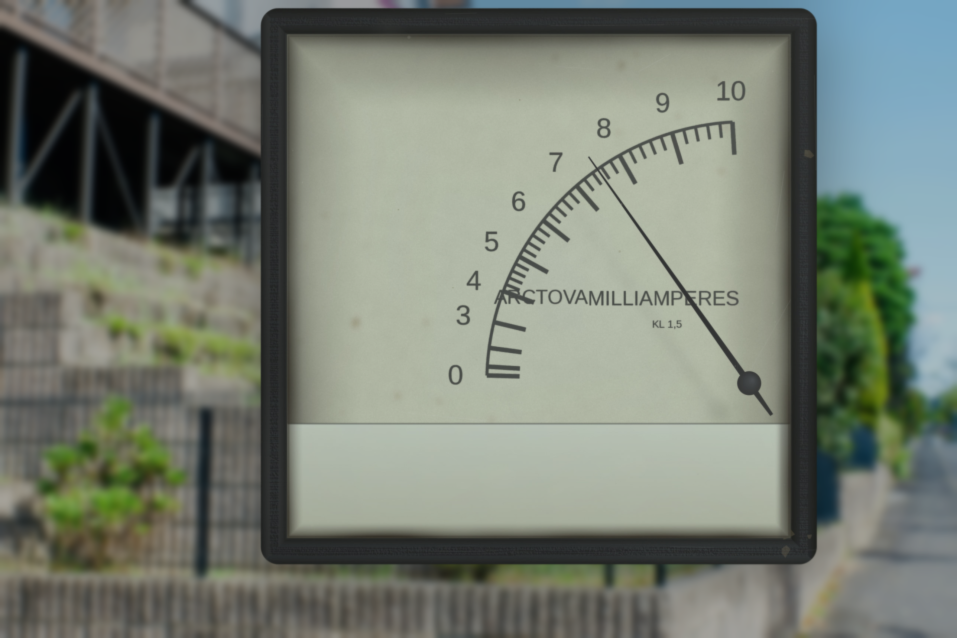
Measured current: mA 7.5
